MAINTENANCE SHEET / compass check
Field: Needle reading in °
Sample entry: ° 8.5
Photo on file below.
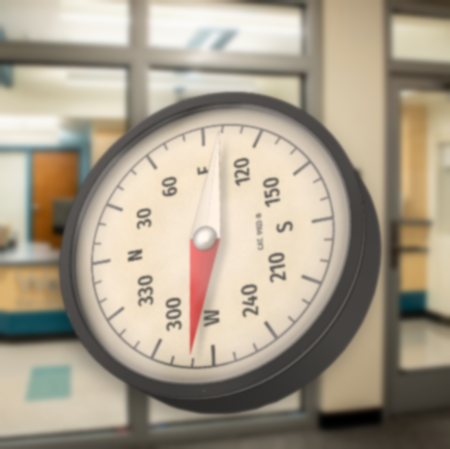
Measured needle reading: ° 280
